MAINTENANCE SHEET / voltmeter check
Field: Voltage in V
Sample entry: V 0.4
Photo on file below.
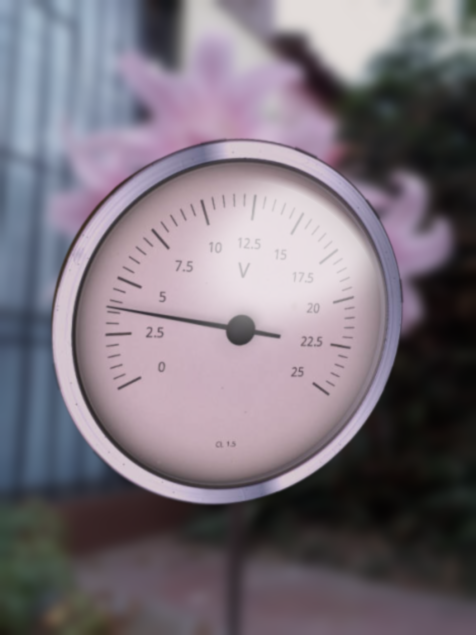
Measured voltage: V 3.75
